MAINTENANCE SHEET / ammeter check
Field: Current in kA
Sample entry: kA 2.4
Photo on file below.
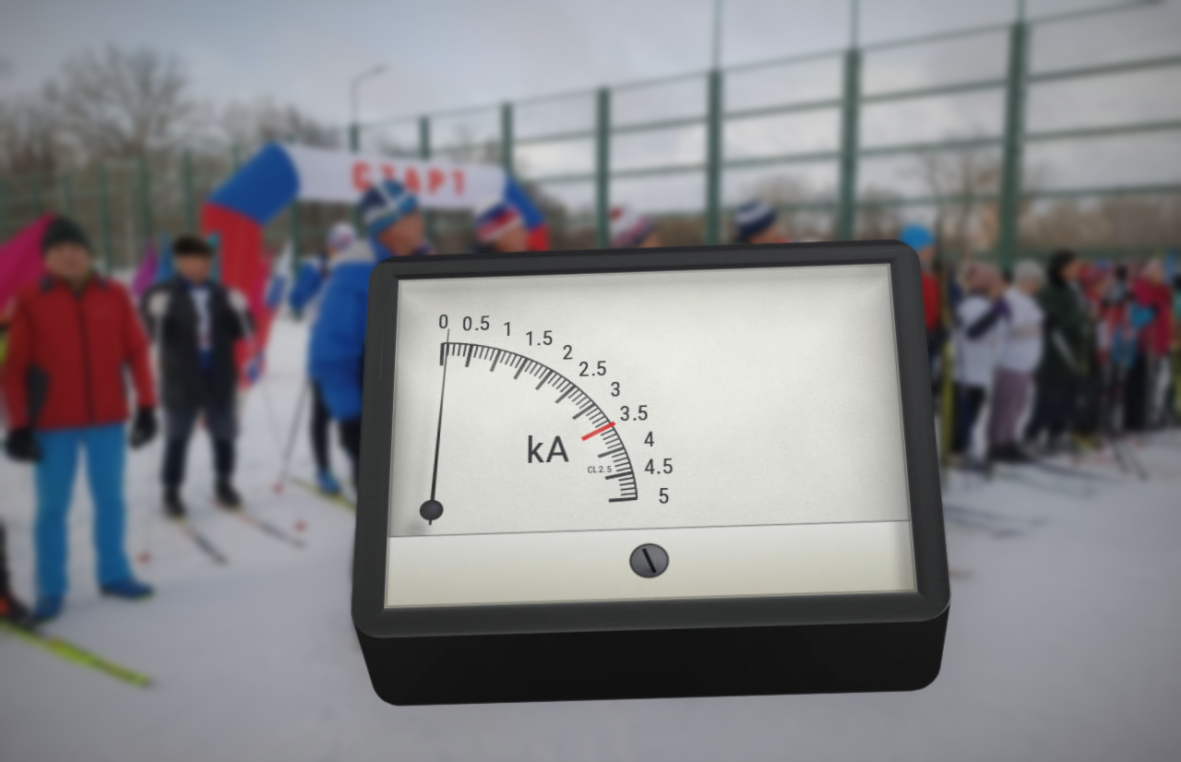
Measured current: kA 0.1
